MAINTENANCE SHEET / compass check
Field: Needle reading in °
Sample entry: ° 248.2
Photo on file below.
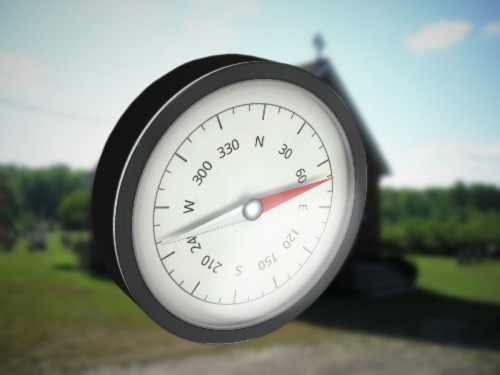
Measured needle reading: ° 70
